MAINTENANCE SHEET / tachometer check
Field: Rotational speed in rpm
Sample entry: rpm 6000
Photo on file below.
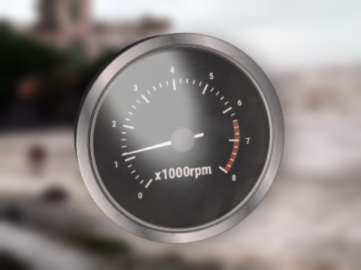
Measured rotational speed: rpm 1200
